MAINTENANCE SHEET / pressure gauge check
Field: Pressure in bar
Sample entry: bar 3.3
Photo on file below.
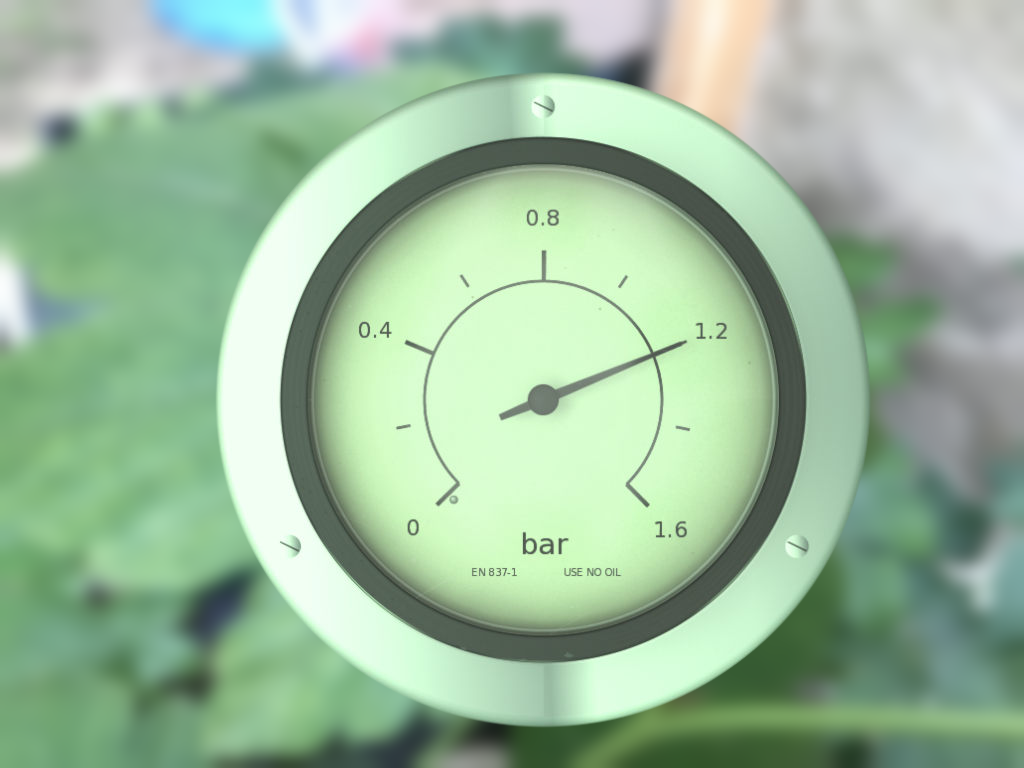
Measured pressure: bar 1.2
